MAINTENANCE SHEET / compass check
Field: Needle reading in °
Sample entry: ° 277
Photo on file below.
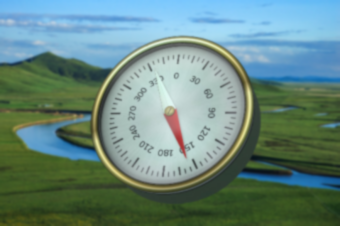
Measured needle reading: ° 155
